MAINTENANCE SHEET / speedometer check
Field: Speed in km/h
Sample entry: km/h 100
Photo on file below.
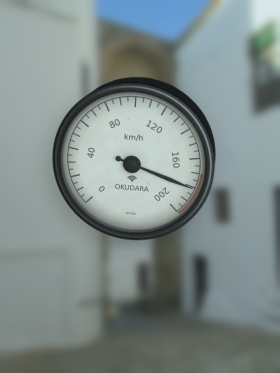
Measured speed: km/h 180
